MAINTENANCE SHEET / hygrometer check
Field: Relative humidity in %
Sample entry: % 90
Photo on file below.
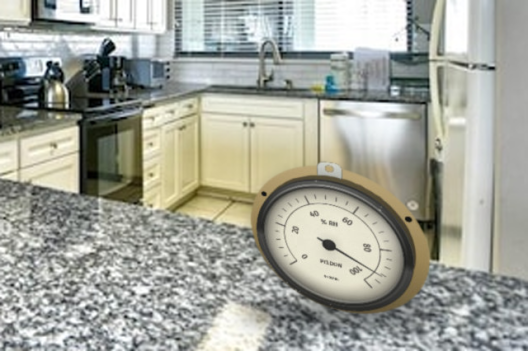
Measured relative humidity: % 92
